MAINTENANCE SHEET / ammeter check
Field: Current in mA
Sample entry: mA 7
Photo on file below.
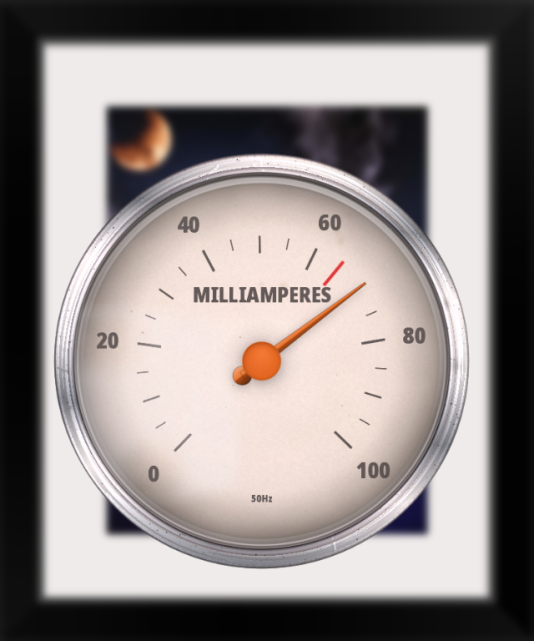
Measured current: mA 70
